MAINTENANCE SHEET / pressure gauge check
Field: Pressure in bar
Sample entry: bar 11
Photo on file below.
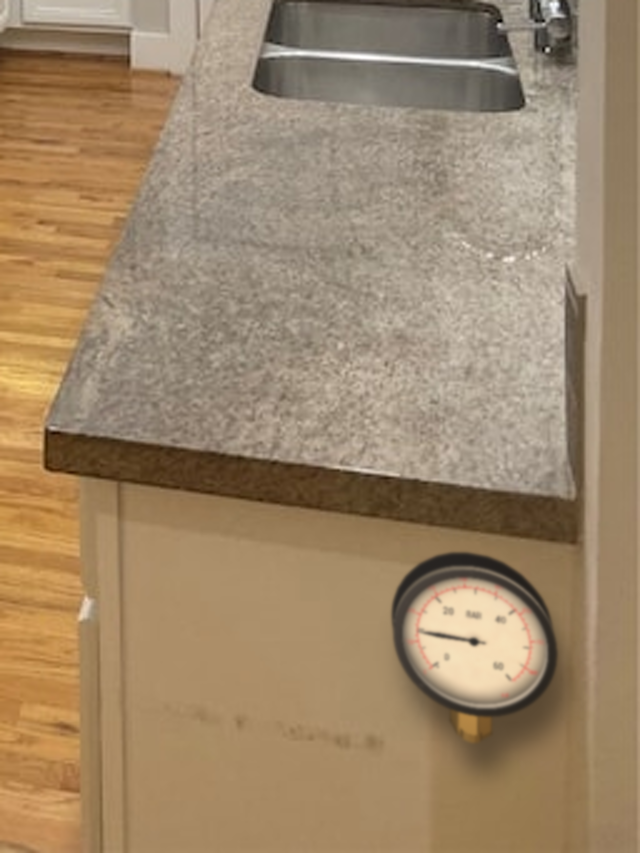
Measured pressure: bar 10
